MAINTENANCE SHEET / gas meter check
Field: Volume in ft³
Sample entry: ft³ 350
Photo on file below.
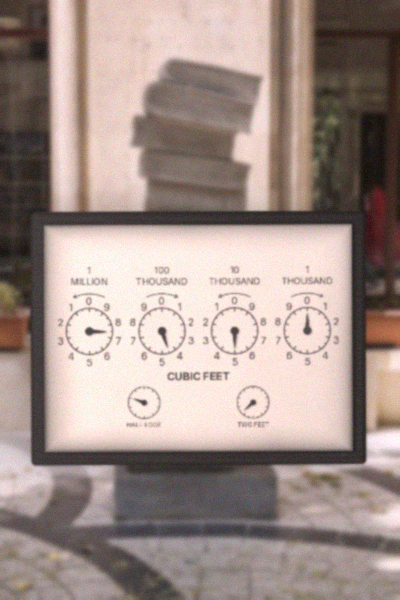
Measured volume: ft³ 745000
